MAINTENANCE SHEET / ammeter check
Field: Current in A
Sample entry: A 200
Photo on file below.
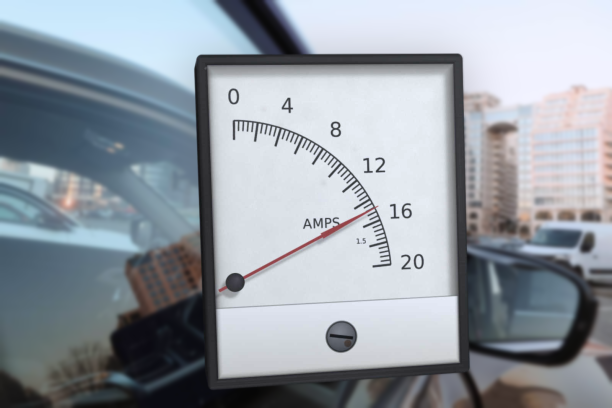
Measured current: A 14.8
